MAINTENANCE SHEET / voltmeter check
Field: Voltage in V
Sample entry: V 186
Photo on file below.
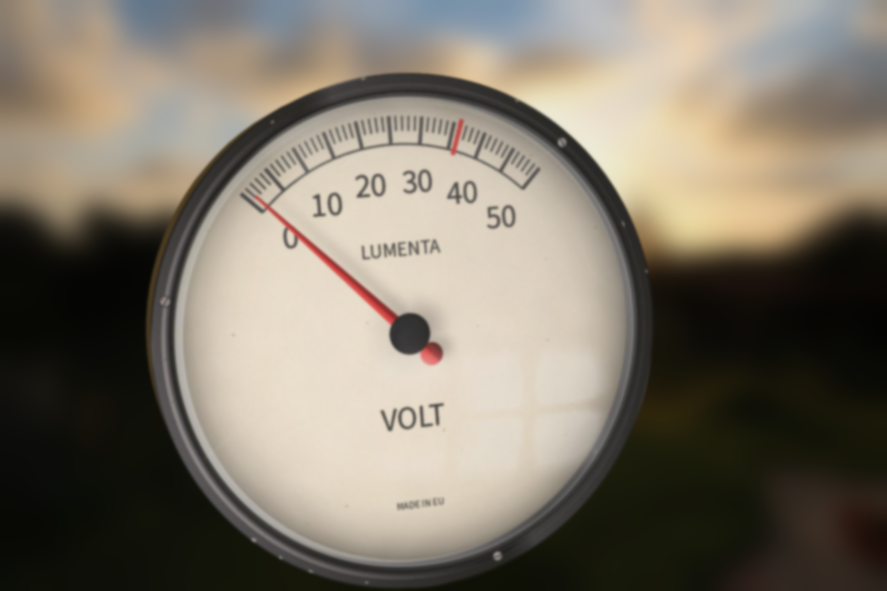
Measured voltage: V 1
